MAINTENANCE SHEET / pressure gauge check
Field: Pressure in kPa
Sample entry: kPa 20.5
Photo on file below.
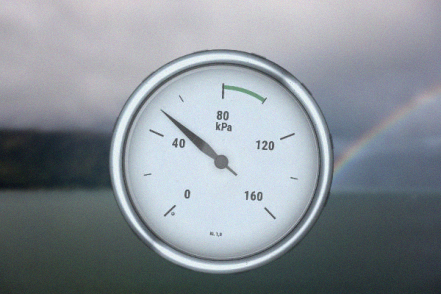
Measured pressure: kPa 50
